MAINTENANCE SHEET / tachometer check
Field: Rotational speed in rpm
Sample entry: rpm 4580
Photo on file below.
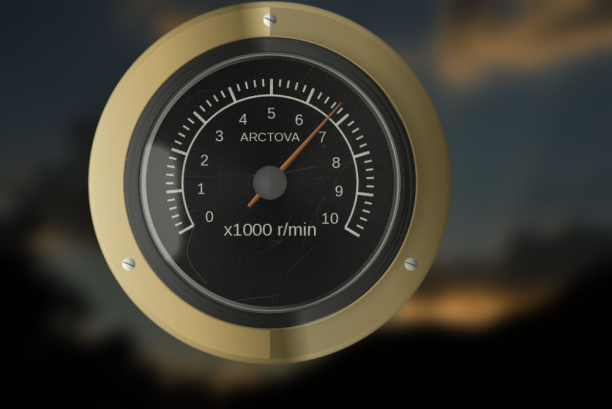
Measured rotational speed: rpm 6700
